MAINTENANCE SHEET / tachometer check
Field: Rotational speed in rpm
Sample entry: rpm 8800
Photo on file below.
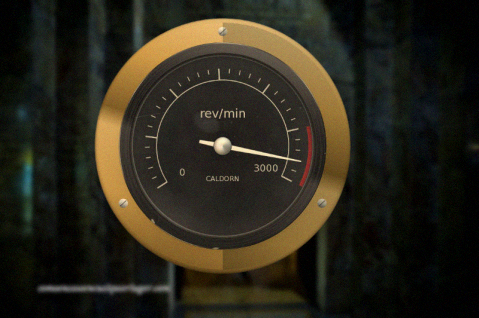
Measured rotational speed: rpm 2800
